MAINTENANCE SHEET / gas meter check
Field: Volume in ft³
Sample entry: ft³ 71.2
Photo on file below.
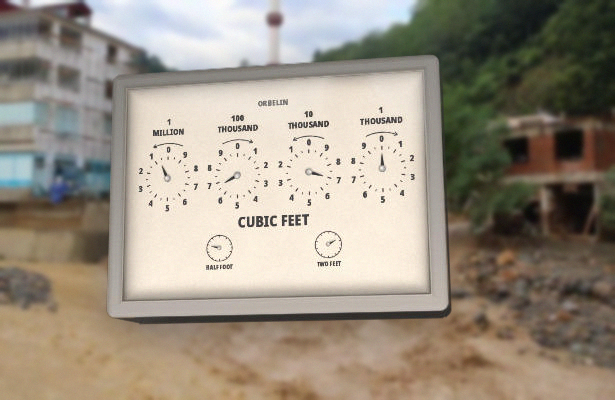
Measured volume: ft³ 67000
